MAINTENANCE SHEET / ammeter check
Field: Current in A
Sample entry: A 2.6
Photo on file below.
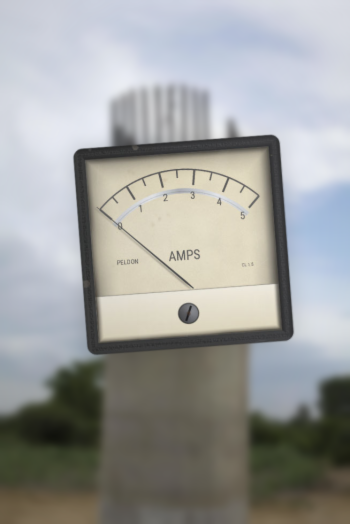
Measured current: A 0
